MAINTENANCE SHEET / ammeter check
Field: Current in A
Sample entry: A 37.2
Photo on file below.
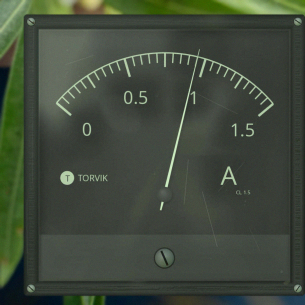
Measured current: A 0.95
